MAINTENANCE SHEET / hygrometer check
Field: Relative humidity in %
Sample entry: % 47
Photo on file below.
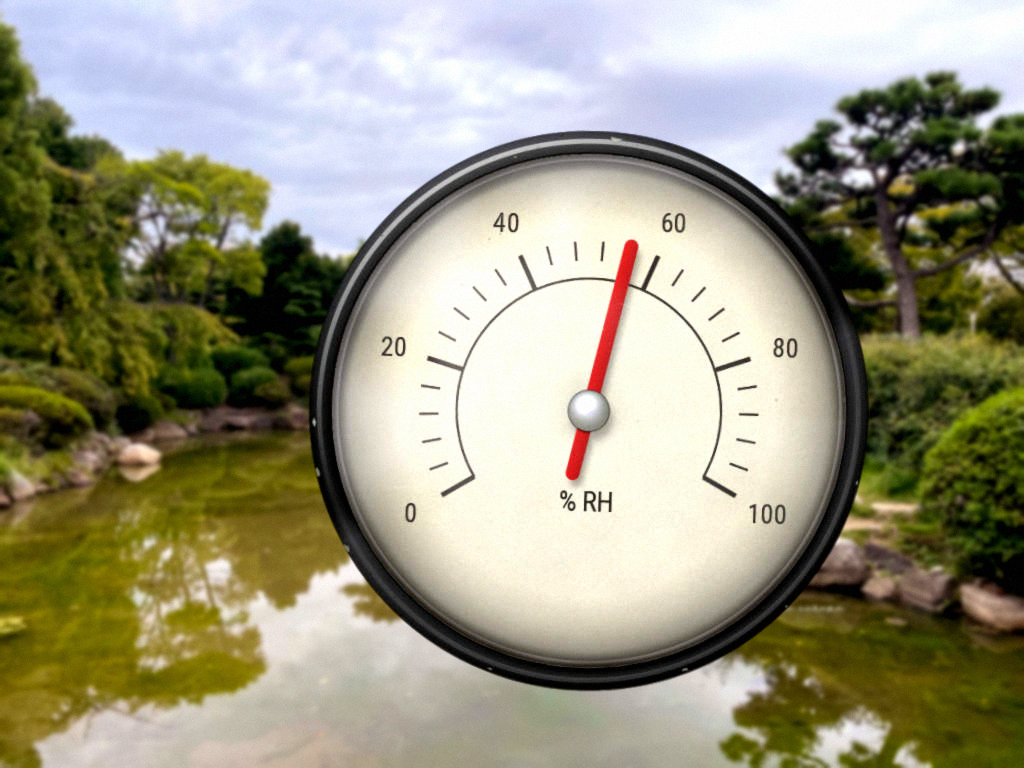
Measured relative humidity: % 56
